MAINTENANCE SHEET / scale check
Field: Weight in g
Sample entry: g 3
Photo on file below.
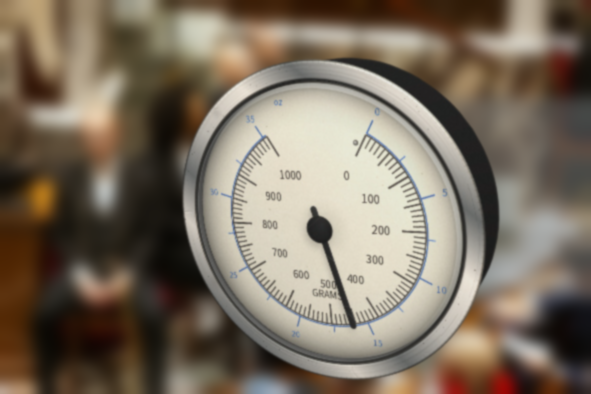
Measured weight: g 450
